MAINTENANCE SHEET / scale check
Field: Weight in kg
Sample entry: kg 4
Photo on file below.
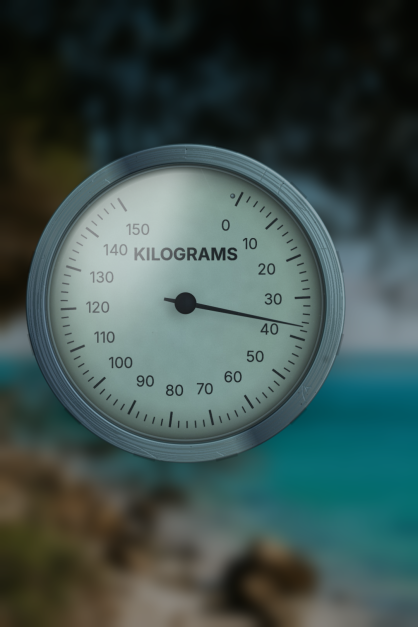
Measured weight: kg 37
